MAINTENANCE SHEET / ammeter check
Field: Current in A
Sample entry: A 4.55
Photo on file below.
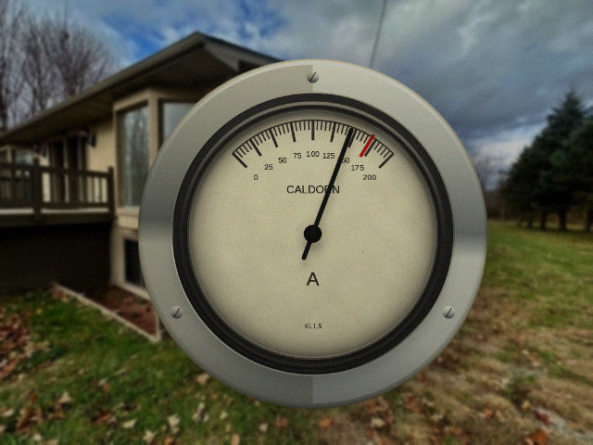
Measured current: A 145
